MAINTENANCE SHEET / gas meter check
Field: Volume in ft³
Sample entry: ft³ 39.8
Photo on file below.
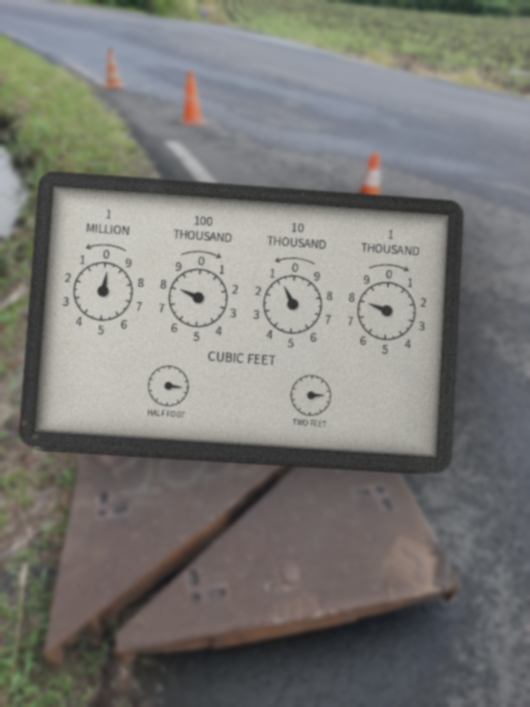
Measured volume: ft³ 980800
